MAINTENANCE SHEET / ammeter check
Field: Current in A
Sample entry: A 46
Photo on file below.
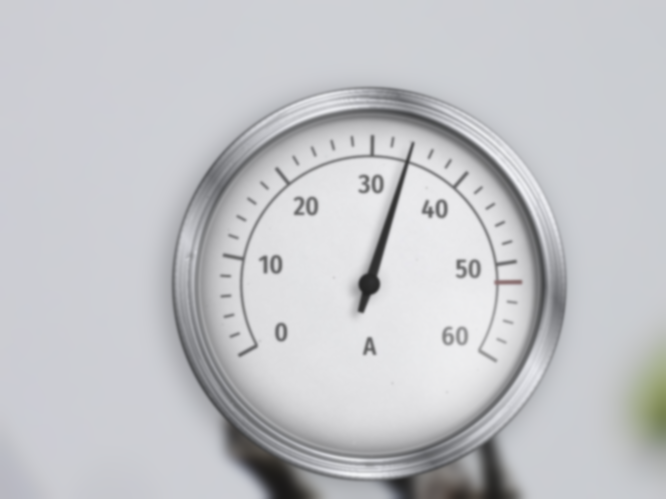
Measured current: A 34
